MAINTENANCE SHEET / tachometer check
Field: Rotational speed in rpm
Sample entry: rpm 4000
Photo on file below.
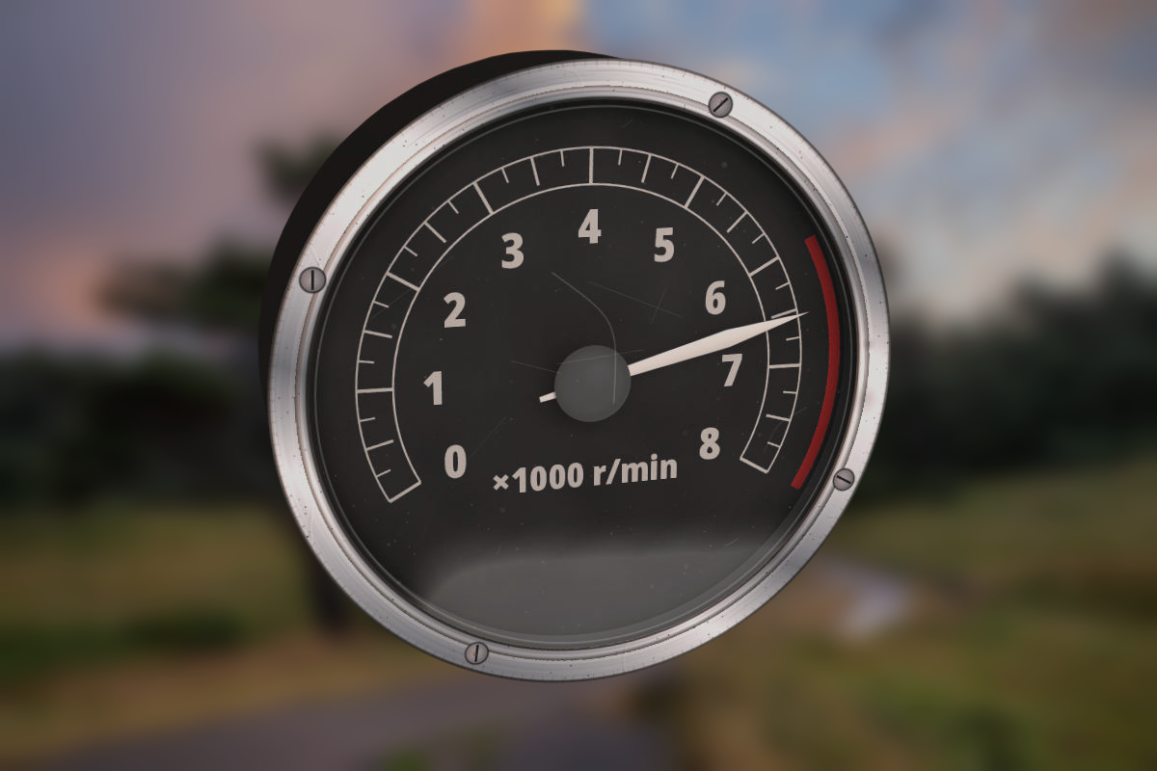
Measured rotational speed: rpm 6500
